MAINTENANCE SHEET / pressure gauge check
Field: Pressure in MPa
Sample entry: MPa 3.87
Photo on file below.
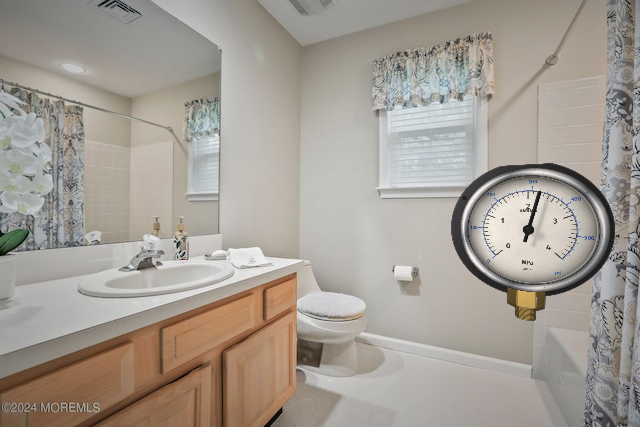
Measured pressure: MPa 2.2
